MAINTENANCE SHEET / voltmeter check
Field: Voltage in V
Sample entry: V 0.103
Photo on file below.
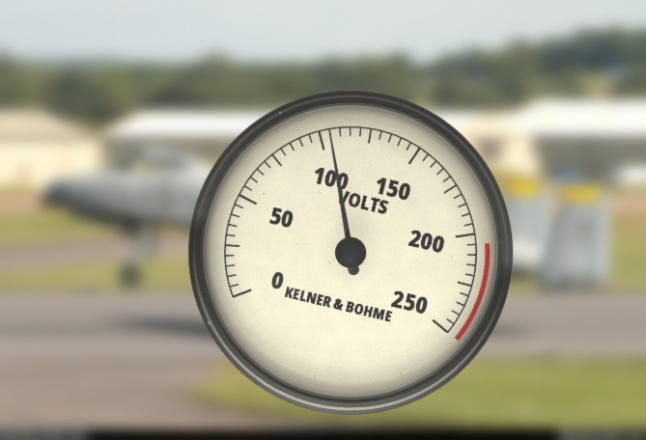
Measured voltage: V 105
